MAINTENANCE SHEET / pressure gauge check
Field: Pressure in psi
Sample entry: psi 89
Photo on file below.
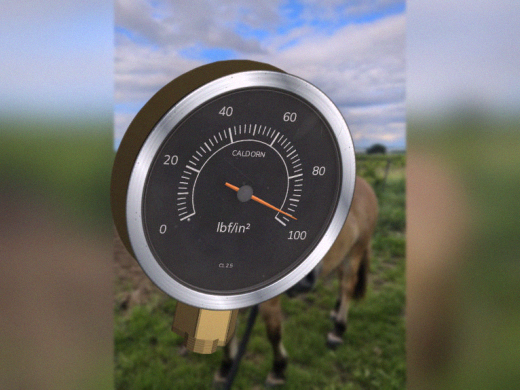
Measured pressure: psi 96
